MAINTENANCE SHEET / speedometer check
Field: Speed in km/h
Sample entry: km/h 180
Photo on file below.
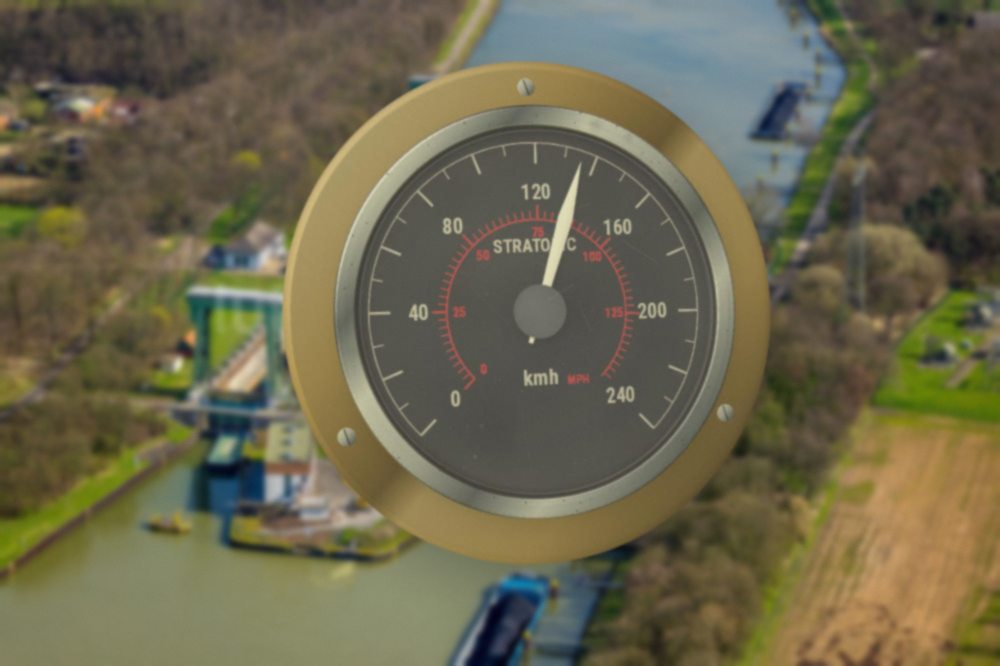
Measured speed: km/h 135
